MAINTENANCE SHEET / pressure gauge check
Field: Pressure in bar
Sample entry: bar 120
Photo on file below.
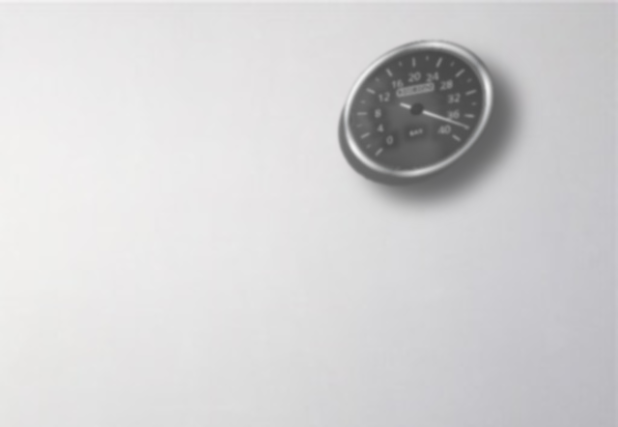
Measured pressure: bar 38
